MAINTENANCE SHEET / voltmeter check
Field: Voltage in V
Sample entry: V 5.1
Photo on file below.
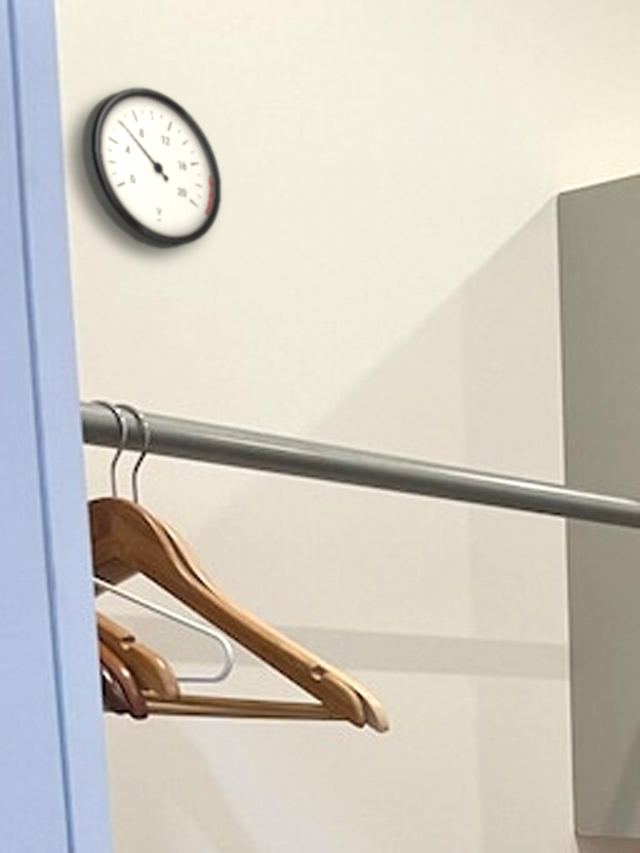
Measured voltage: V 6
